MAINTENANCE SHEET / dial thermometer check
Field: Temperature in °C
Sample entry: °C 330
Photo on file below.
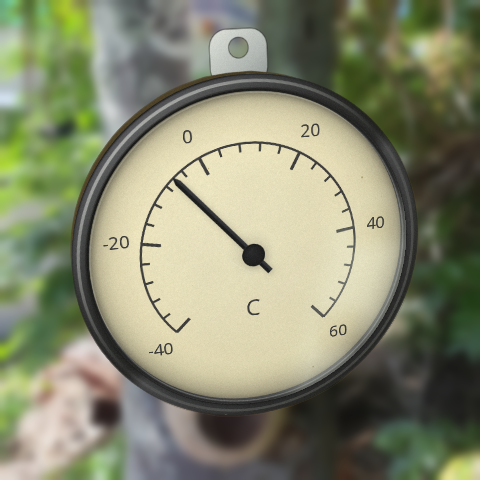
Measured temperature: °C -6
